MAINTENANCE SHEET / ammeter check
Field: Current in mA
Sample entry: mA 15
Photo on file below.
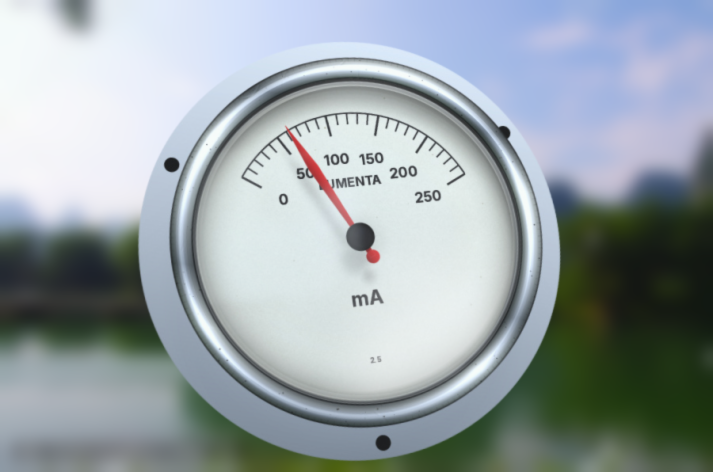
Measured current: mA 60
